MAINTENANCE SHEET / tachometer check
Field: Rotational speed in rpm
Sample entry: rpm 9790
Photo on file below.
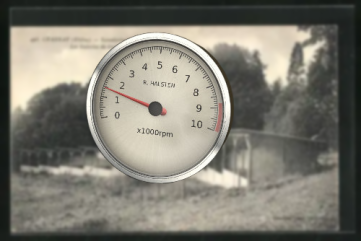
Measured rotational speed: rpm 1500
